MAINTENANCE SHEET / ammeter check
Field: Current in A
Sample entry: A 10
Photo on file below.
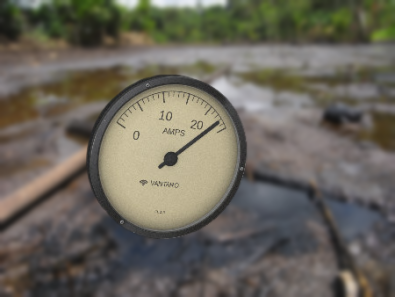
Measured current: A 23
